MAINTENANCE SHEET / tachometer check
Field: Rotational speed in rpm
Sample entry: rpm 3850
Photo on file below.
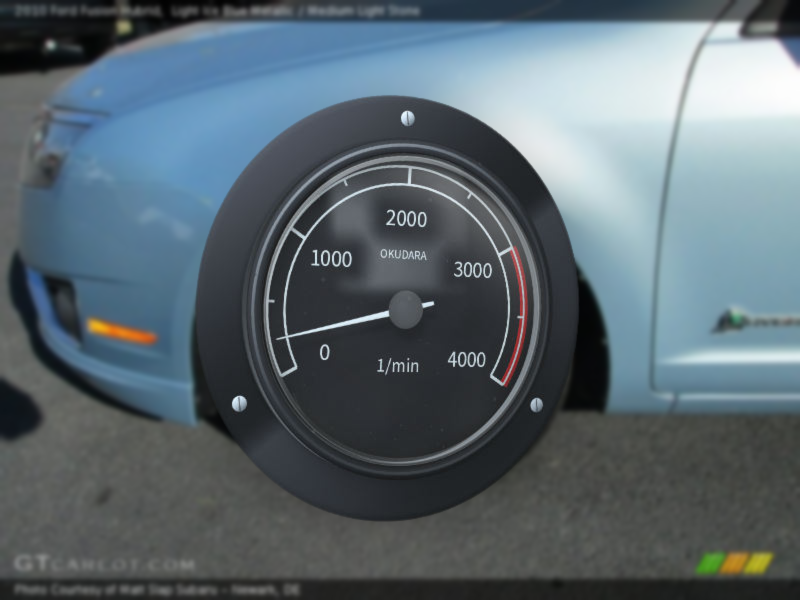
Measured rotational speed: rpm 250
